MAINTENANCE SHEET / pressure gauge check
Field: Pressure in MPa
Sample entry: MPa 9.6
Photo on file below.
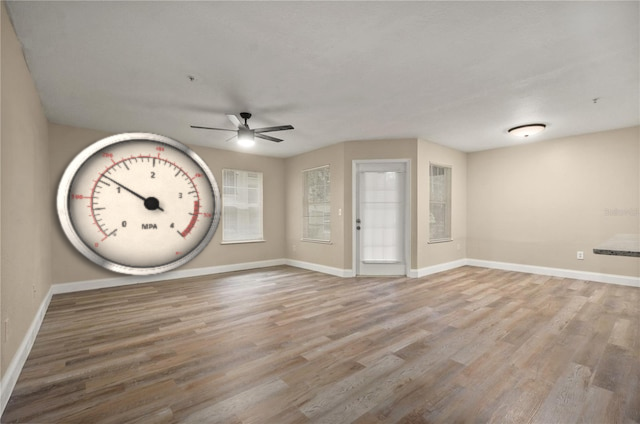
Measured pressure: MPa 1.1
